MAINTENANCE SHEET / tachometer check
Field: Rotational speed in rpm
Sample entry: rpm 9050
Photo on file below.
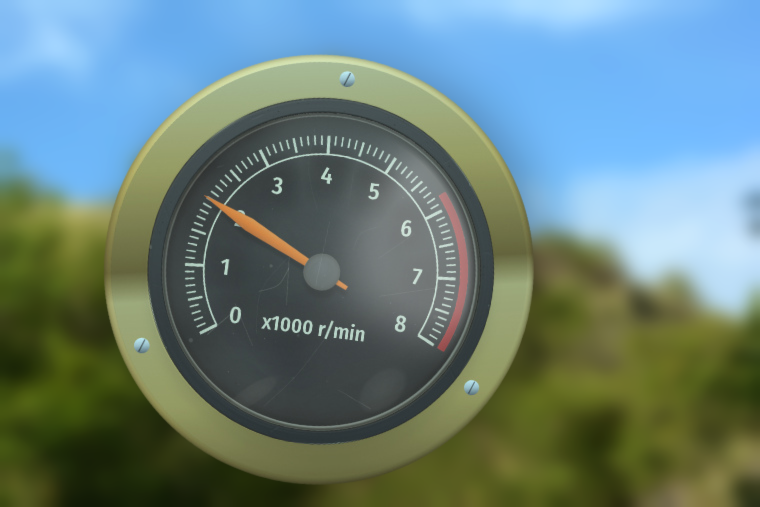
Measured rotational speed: rpm 2000
